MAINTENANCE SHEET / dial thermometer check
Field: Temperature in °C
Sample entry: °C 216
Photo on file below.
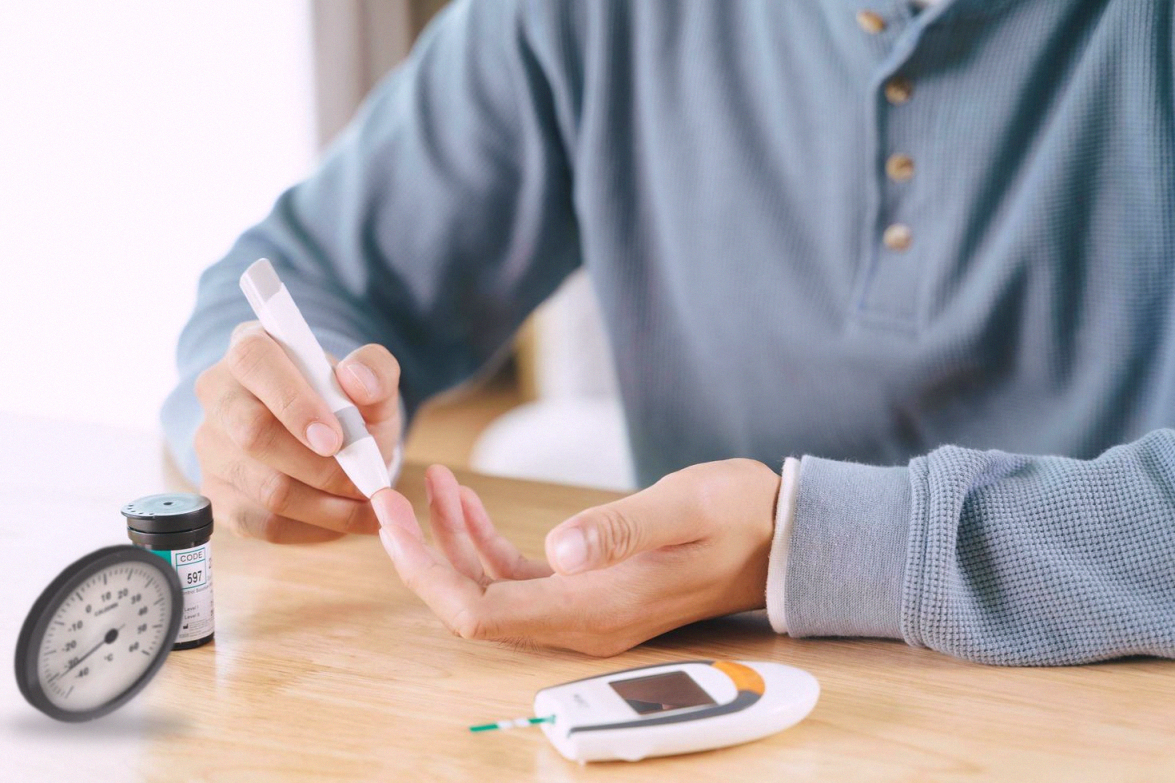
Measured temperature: °C -30
